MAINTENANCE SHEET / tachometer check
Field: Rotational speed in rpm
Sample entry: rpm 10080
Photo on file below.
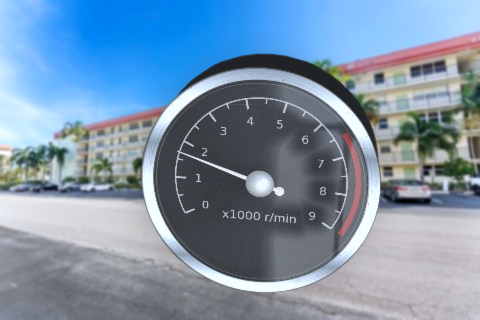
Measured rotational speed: rpm 1750
